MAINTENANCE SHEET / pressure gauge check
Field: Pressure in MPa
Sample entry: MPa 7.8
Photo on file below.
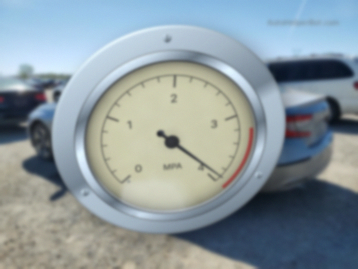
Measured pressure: MPa 3.9
